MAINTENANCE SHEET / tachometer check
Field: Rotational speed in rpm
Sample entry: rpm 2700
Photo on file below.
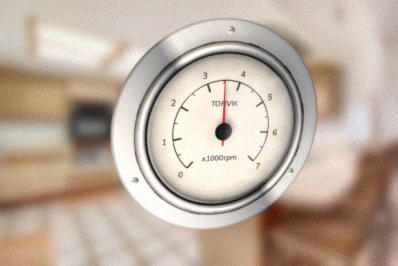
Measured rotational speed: rpm 3500
